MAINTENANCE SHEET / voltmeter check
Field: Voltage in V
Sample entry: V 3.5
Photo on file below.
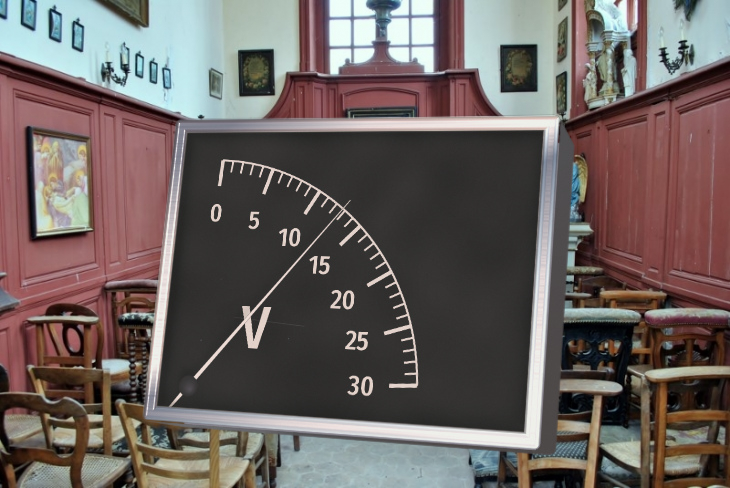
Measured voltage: V 13
